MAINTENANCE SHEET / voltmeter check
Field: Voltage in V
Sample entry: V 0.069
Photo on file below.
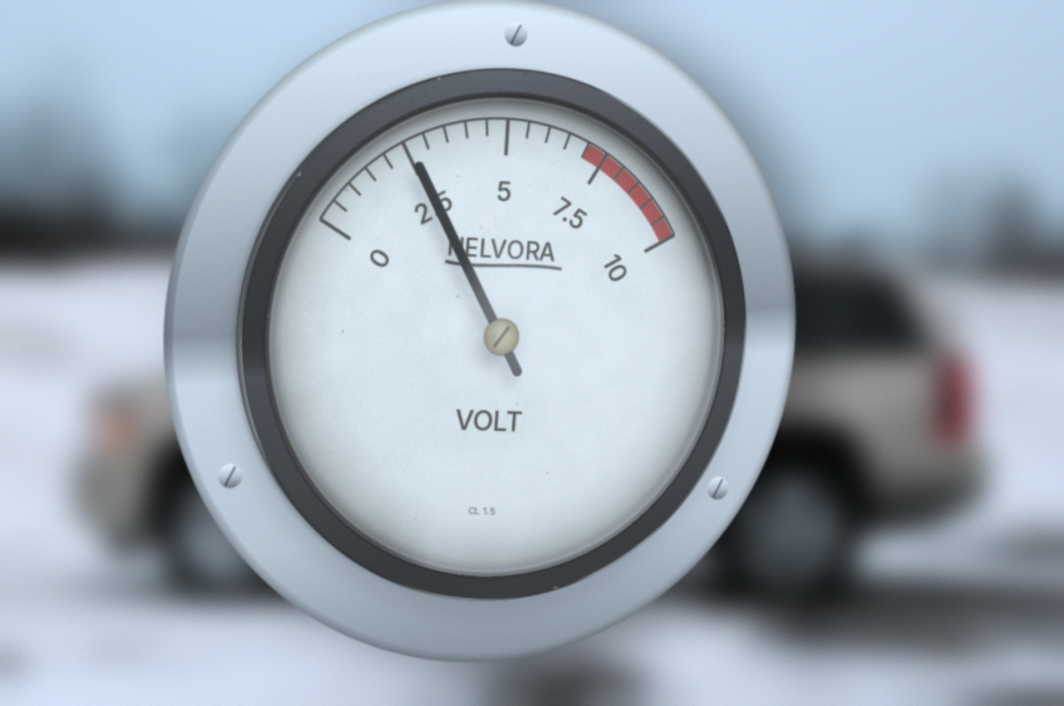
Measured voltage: V 2.5
